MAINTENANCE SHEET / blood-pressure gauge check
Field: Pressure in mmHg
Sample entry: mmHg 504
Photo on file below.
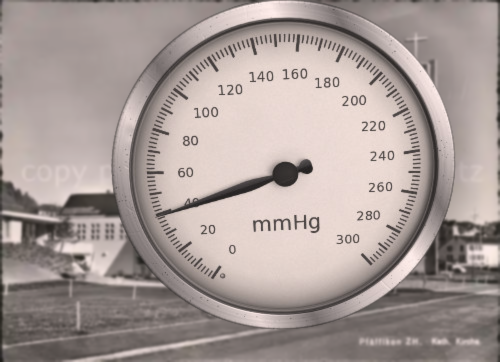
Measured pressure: mmHg 40
